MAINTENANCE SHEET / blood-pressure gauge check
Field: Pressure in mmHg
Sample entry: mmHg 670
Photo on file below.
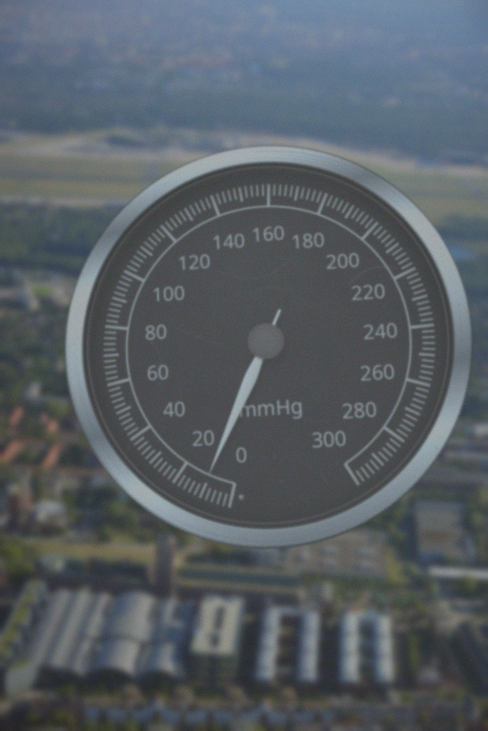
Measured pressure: mmHg 10
